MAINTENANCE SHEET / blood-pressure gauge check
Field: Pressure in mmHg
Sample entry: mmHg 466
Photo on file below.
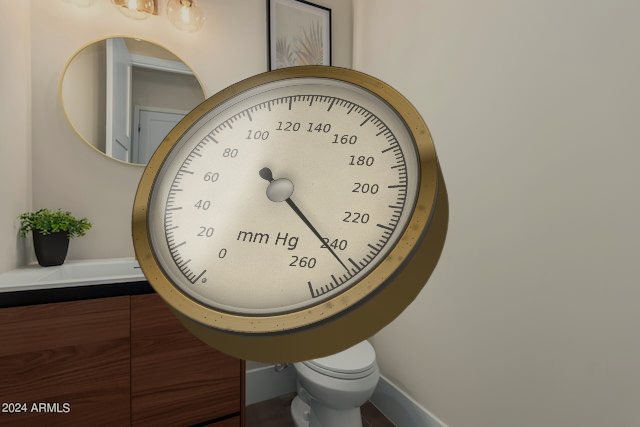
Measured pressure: mmHg 244
